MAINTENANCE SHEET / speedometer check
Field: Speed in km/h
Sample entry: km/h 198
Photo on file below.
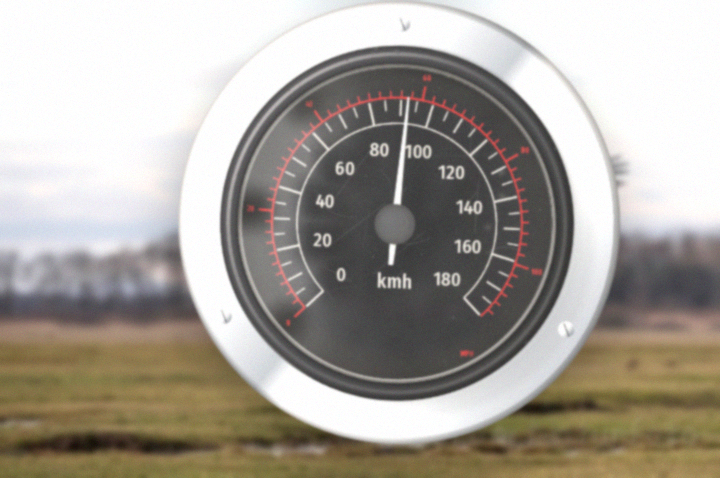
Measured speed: km/h 92.5
